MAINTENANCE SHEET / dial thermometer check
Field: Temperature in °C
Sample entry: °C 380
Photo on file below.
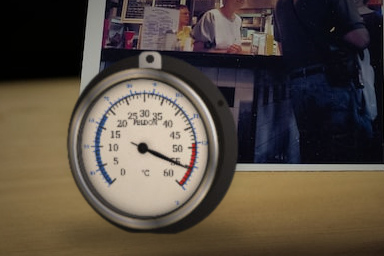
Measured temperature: °C 55
